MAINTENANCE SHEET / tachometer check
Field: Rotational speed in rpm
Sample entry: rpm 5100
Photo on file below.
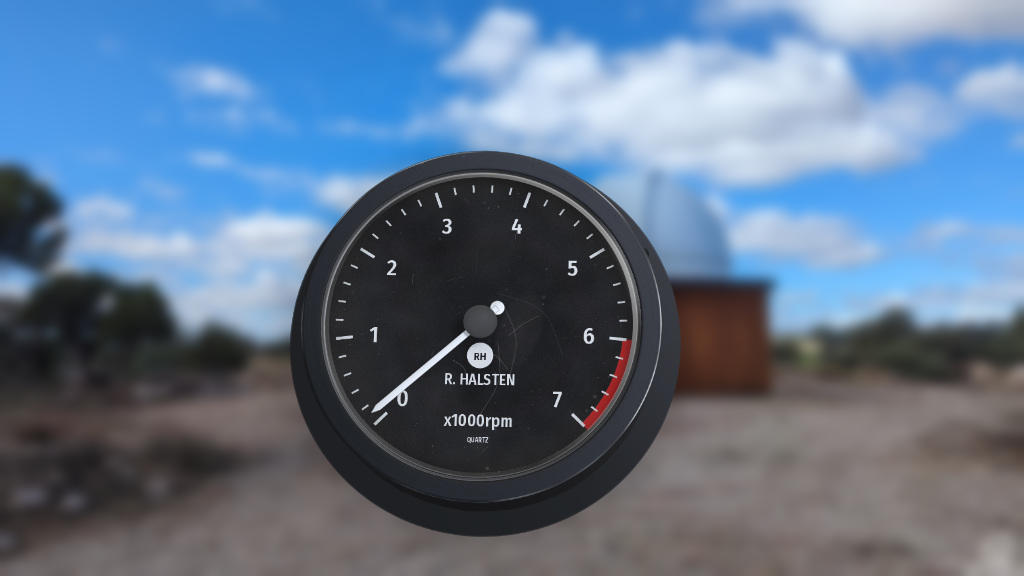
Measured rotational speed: rpm 100
